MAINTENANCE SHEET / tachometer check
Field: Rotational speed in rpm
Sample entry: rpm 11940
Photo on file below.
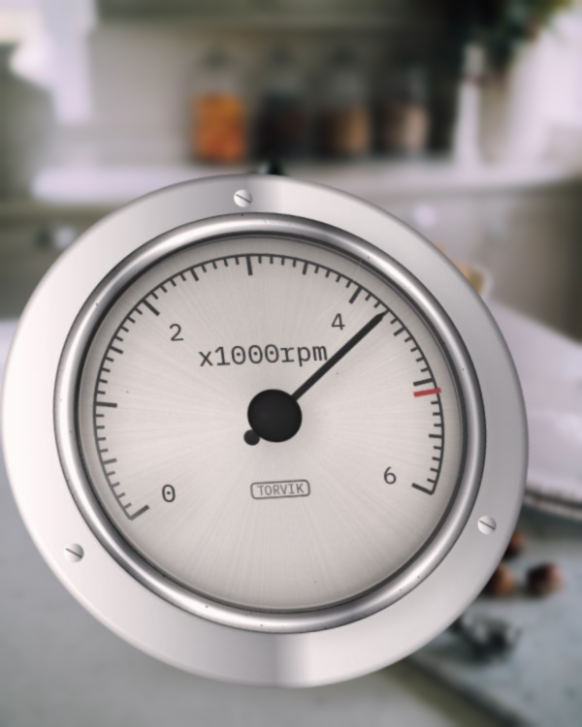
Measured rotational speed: rpm 4300
